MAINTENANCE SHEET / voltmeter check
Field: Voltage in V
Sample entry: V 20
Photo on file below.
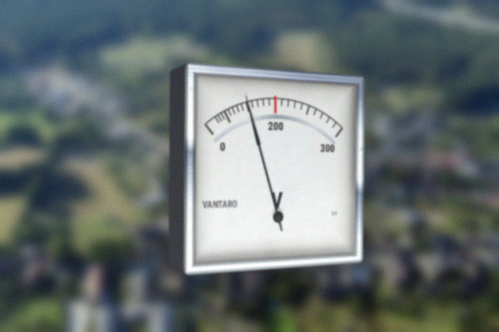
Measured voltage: V 150
